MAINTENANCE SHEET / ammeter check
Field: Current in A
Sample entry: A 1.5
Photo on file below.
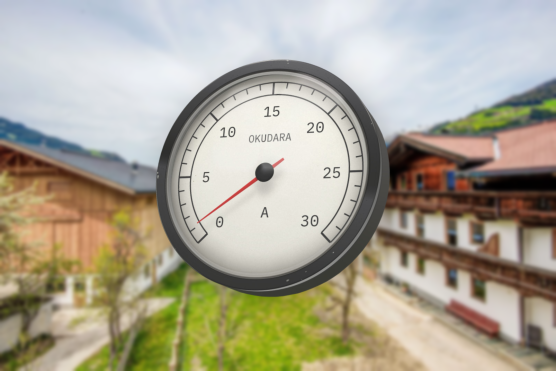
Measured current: A 1
